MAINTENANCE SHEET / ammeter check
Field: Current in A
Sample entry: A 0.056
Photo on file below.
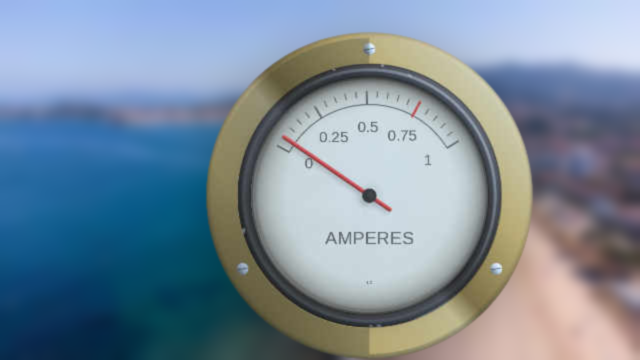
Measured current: A 0.05
